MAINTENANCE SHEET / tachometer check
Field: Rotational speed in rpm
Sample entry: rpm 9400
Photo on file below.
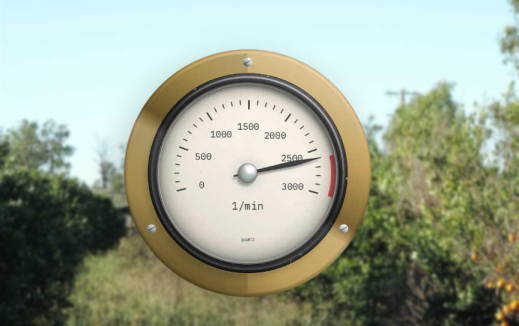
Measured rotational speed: rpm 2600
